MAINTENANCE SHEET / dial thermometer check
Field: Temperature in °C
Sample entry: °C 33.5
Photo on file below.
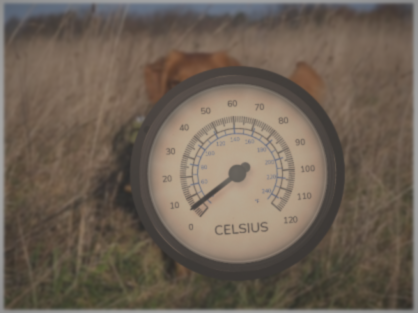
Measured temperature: °C 5
